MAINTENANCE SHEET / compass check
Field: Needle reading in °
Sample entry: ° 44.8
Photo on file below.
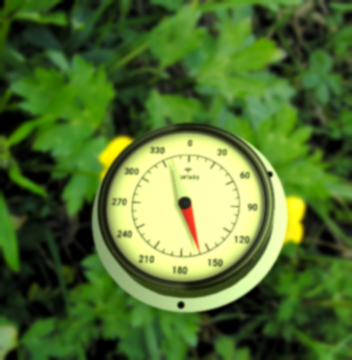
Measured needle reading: ° 160
